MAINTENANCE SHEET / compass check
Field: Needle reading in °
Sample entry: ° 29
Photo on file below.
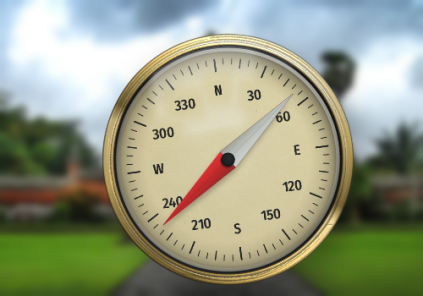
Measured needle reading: ° 232.5
